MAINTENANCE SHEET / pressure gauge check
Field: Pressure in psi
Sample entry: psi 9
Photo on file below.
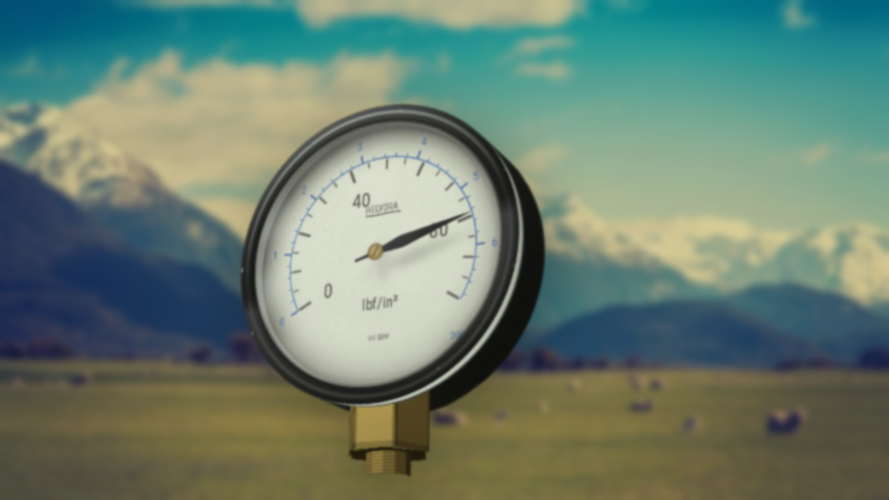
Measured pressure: psi 80
